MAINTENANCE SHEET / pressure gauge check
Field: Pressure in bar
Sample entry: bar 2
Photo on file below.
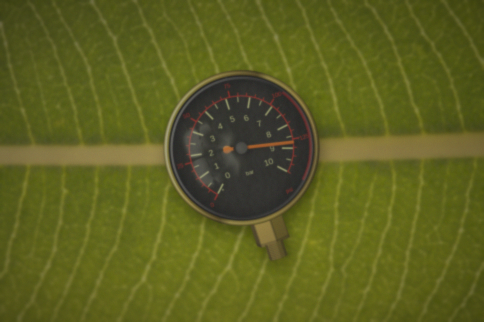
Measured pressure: bar 8.75
